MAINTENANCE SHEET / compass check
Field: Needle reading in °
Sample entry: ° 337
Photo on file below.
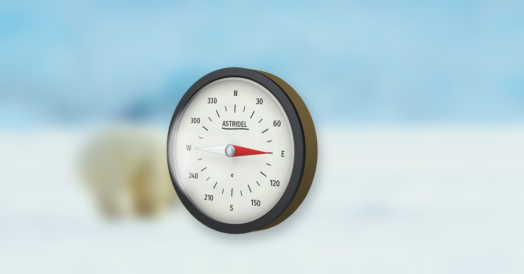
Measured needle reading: ° 90
